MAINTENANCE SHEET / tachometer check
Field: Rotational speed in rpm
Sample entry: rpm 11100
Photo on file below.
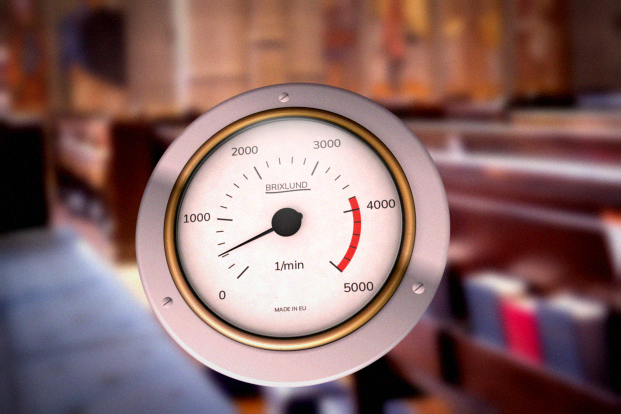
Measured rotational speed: rpm 400
